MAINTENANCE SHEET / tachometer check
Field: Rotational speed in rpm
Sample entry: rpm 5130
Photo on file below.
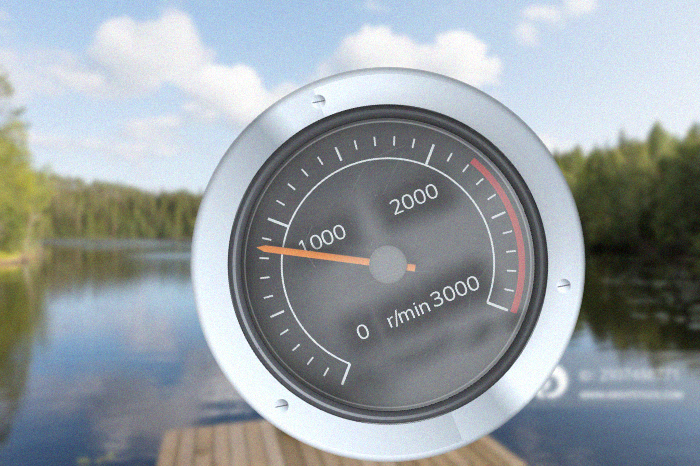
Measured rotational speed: rpm 850
